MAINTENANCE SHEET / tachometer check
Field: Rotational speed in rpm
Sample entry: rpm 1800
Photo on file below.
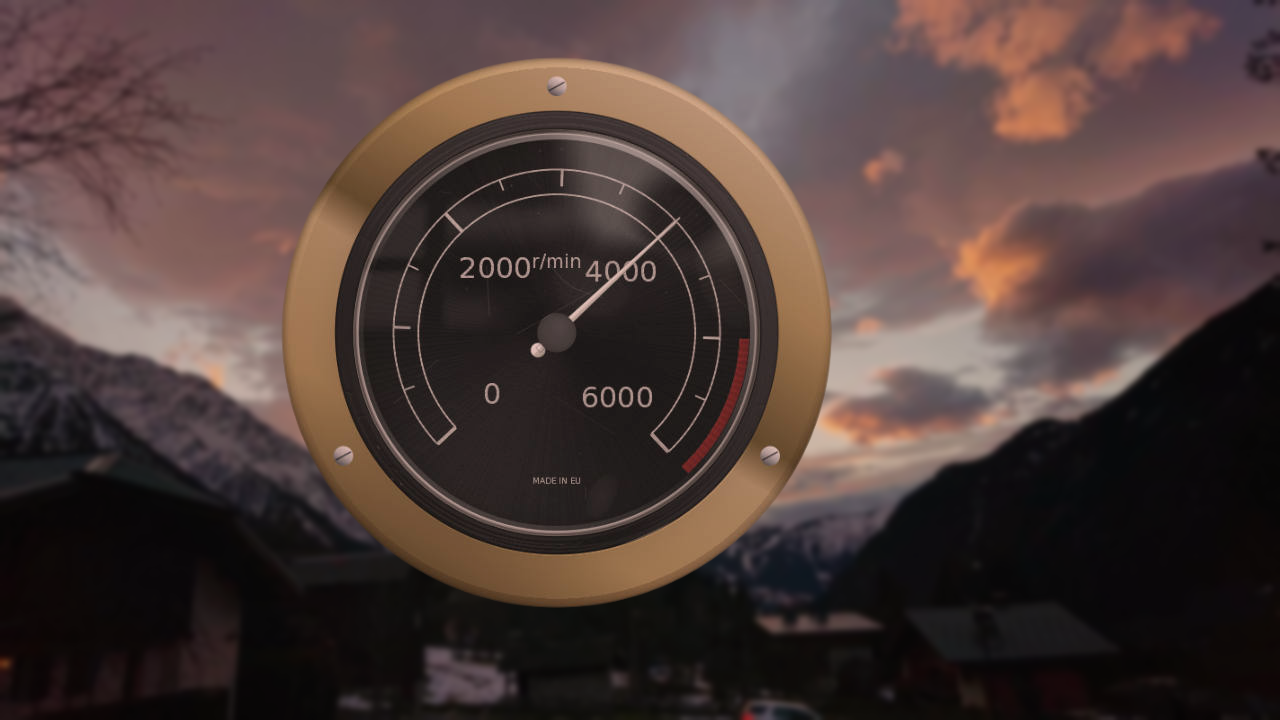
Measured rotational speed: rpm 4000
